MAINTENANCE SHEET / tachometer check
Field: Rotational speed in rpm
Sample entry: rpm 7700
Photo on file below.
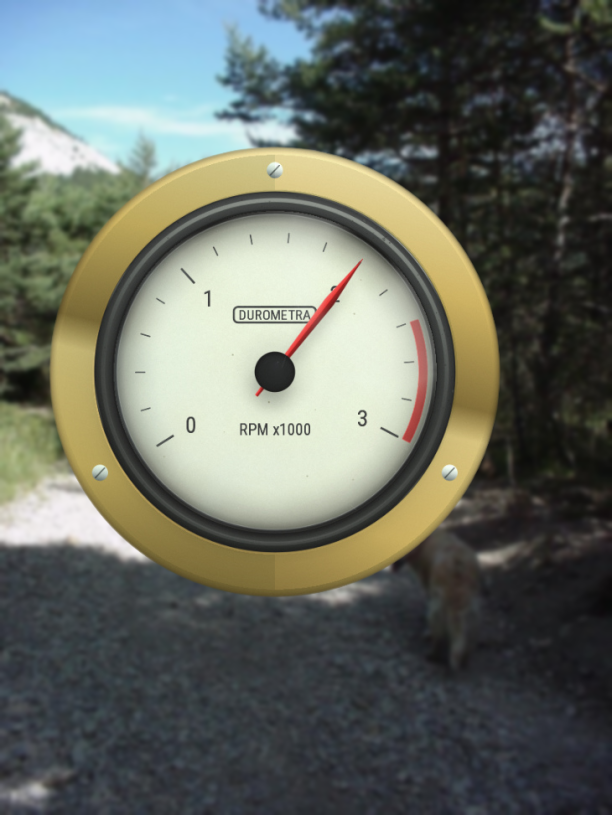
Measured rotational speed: rpm 2000
